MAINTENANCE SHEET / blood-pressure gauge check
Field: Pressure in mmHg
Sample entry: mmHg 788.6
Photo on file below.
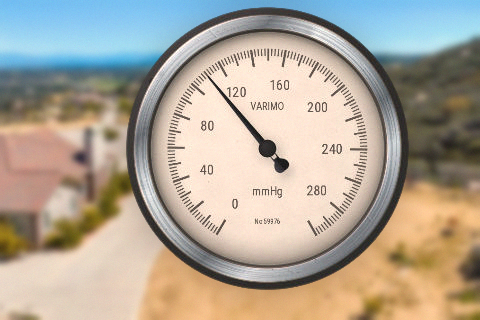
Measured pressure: mmHg 110
